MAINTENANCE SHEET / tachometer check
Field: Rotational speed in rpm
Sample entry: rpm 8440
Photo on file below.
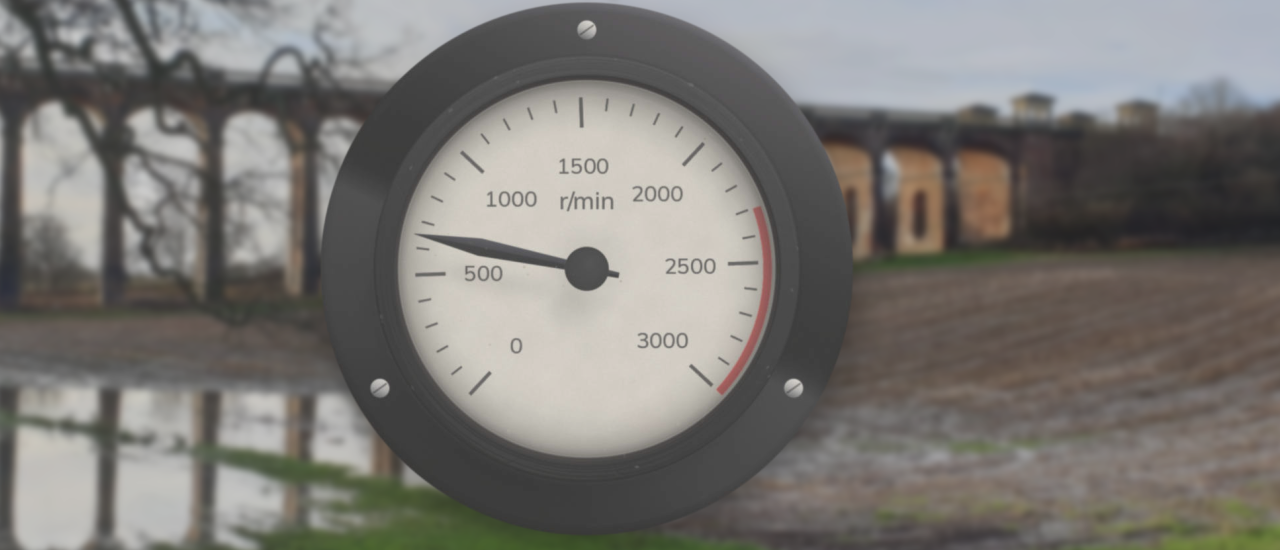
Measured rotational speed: rpm 650
